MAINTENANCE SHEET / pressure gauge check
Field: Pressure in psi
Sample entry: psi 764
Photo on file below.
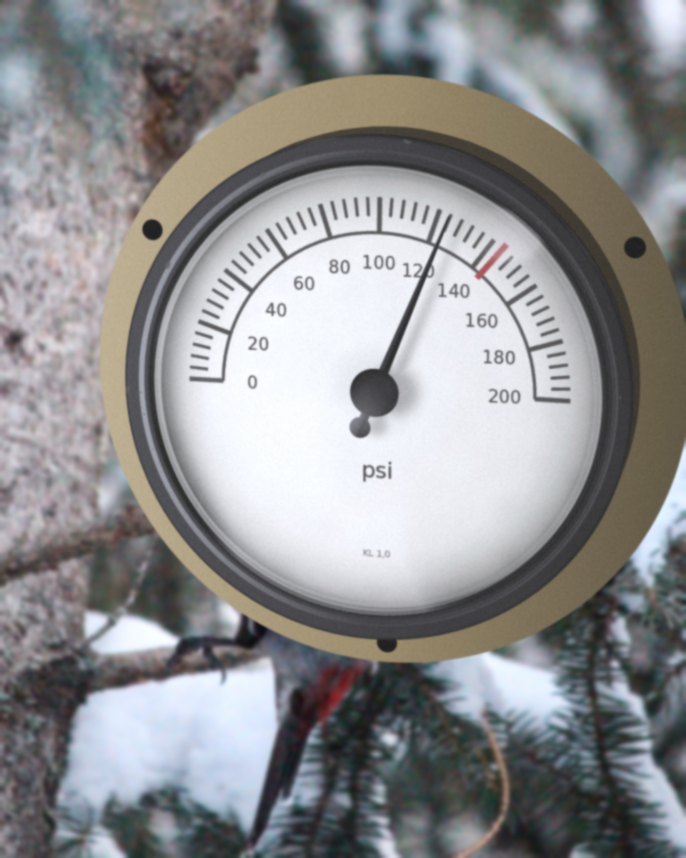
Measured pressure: psi 124
